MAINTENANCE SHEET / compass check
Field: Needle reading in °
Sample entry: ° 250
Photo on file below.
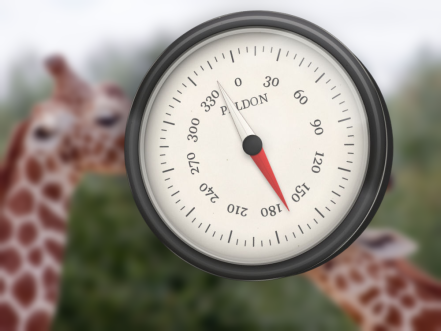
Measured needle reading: ° 165
